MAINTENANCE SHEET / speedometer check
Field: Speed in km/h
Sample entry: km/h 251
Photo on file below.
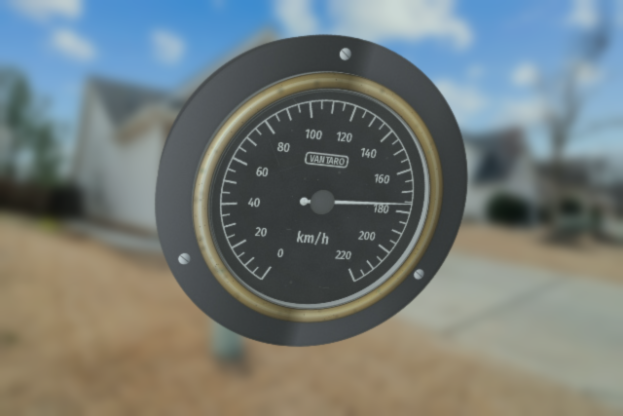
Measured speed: km/h 175
